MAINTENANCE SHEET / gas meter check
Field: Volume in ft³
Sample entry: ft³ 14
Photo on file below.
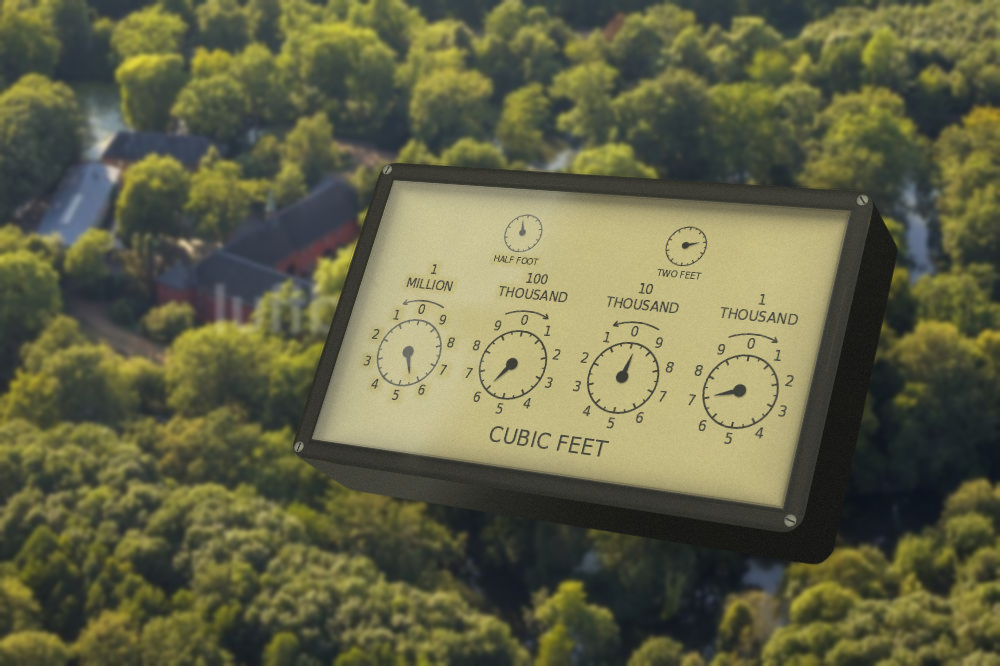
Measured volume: ft³ 559700
